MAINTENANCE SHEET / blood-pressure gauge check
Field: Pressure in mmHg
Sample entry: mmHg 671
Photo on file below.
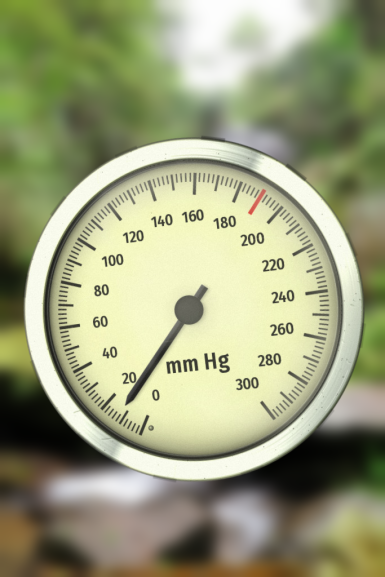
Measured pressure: mmHg 12
